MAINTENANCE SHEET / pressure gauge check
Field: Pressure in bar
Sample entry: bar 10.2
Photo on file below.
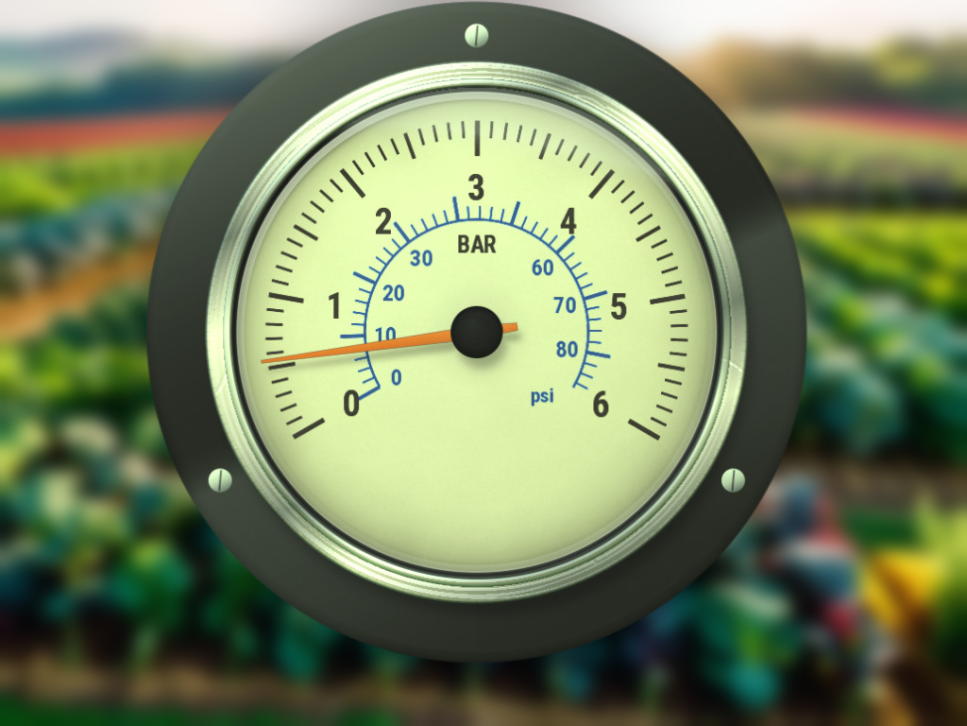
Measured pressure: bar 0.55
